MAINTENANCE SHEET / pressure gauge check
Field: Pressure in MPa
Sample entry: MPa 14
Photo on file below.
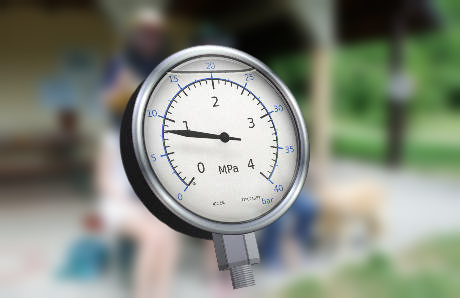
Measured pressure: MPa 0.8
